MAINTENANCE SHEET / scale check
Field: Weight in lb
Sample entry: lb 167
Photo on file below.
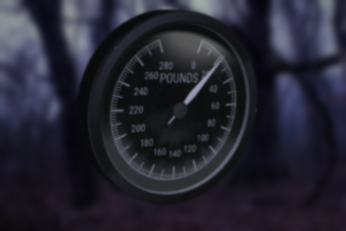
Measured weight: lb 20
